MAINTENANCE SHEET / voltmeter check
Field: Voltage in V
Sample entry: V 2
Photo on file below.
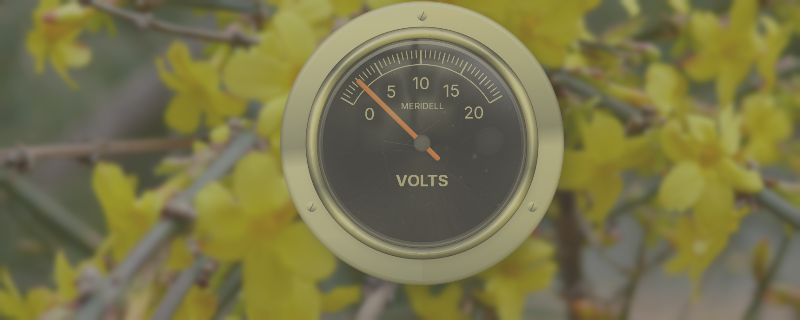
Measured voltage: V 2.5
